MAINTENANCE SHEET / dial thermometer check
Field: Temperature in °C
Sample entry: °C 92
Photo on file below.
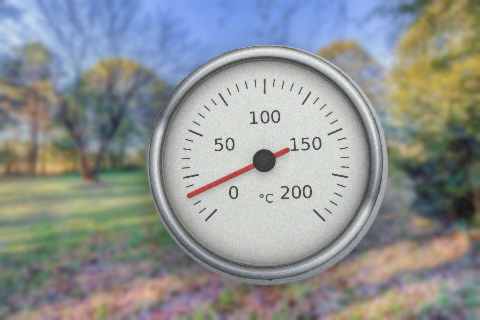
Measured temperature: °C 15
